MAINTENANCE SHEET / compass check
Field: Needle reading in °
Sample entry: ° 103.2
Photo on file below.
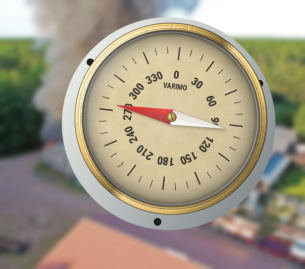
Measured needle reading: ° 275
